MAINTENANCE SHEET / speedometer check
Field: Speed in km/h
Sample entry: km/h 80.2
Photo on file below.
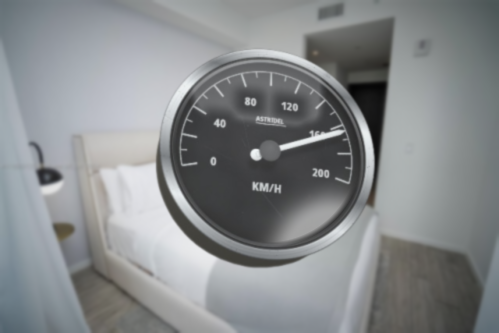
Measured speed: km/h 165
